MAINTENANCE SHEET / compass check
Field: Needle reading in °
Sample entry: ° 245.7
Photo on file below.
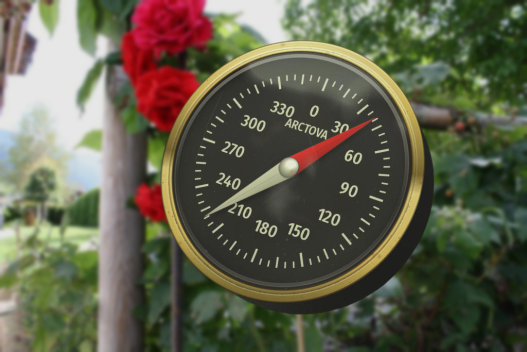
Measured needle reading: ° 40
